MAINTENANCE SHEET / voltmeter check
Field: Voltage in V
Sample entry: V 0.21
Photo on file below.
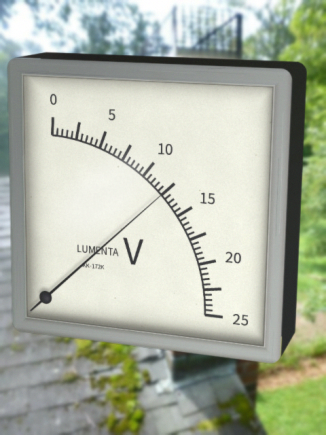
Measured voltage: V 12.5
